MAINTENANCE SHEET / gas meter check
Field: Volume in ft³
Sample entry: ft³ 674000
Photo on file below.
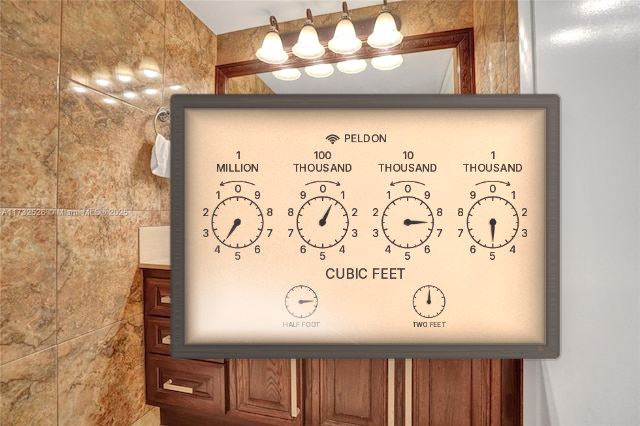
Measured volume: ft³ 407500
